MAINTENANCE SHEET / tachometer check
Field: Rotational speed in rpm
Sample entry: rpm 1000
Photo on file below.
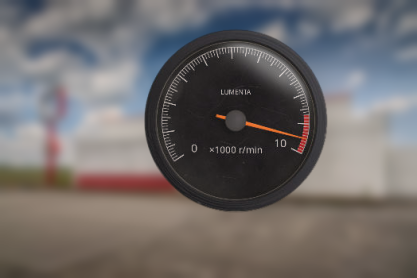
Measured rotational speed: rpm 9500
